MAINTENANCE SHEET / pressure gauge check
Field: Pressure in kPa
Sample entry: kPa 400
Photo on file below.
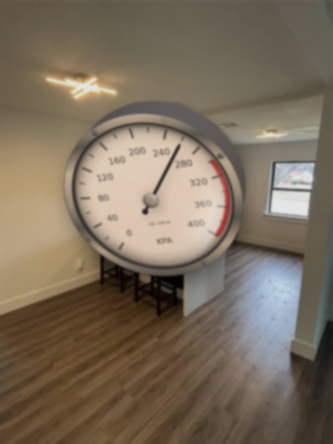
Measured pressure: kPa 260
